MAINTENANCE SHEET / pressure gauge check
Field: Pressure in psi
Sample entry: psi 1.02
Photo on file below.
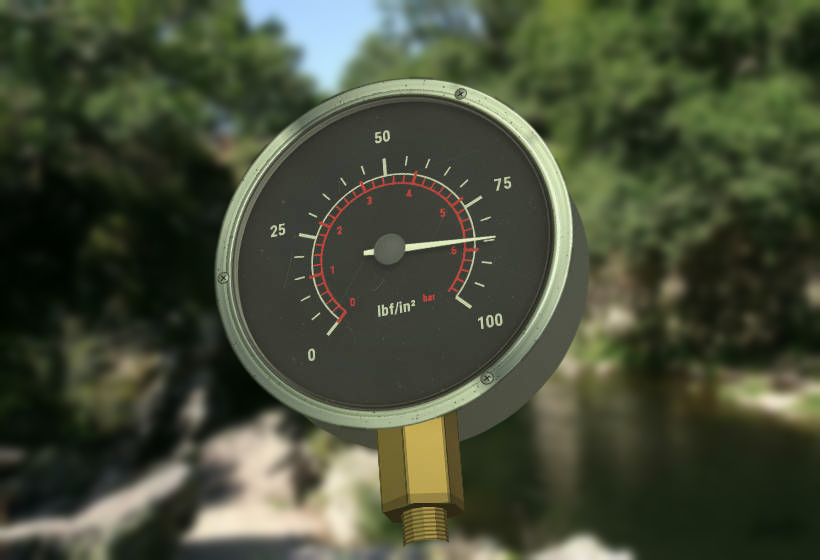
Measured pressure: psi 85
